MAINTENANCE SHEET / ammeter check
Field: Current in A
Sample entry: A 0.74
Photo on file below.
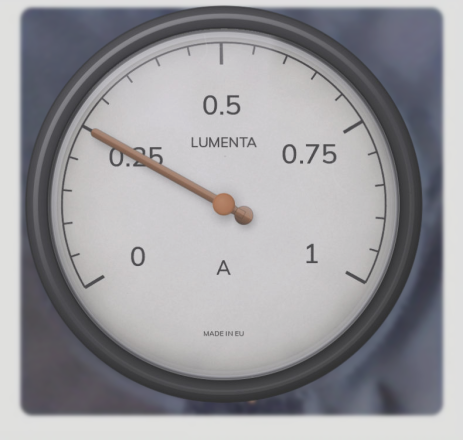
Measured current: A 0.25
